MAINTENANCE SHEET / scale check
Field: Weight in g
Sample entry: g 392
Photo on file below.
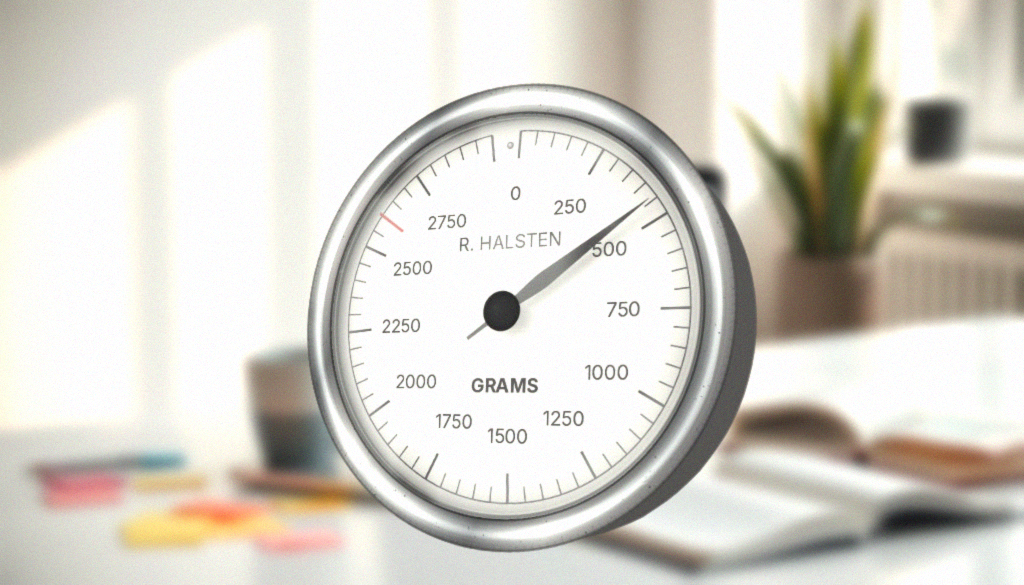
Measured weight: g 450
